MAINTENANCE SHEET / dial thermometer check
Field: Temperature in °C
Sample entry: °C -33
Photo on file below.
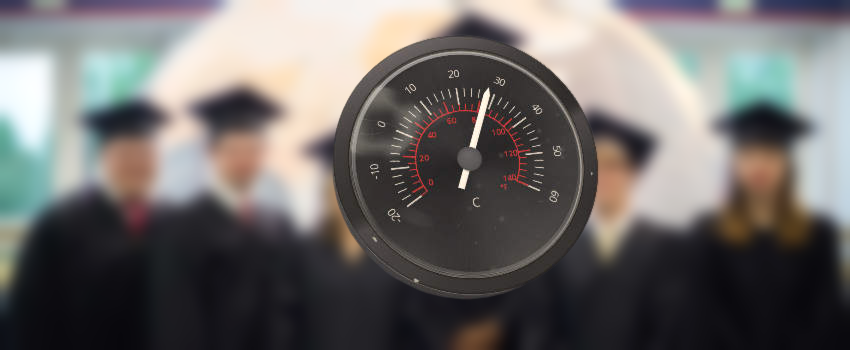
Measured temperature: °C 28
